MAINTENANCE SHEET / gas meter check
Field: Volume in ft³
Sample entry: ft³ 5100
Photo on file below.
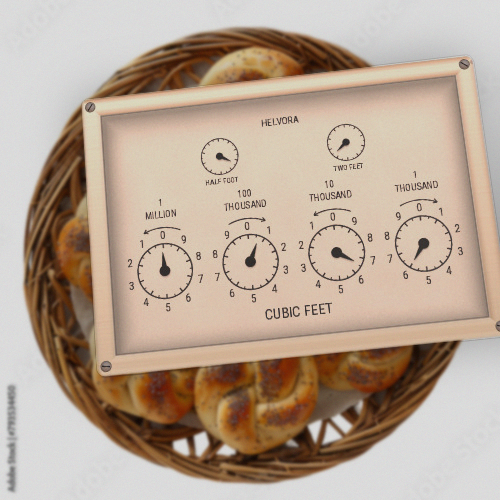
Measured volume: ft³ 6600
